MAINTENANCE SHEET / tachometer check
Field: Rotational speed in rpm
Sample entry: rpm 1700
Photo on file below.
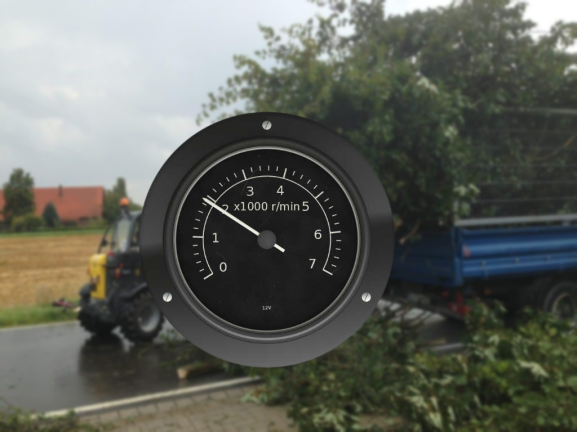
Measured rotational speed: rpm 1900
